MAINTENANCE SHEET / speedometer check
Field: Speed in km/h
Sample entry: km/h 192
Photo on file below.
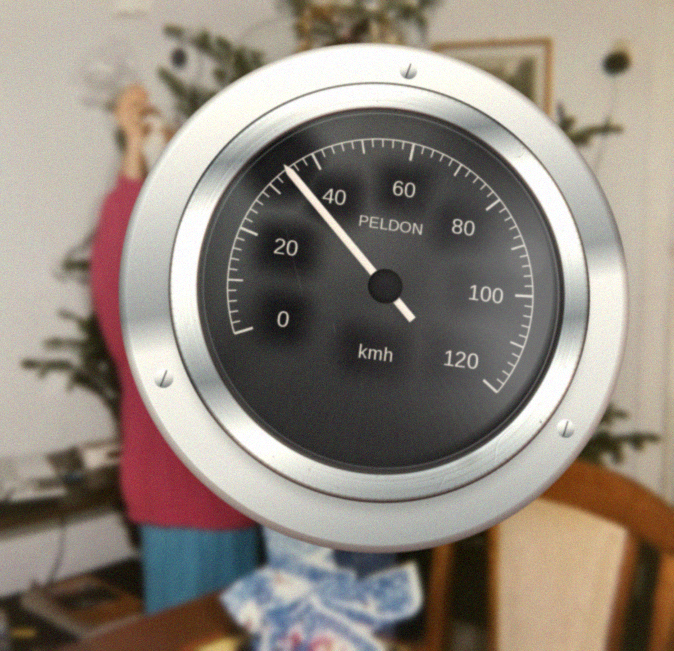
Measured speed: km/h 34
